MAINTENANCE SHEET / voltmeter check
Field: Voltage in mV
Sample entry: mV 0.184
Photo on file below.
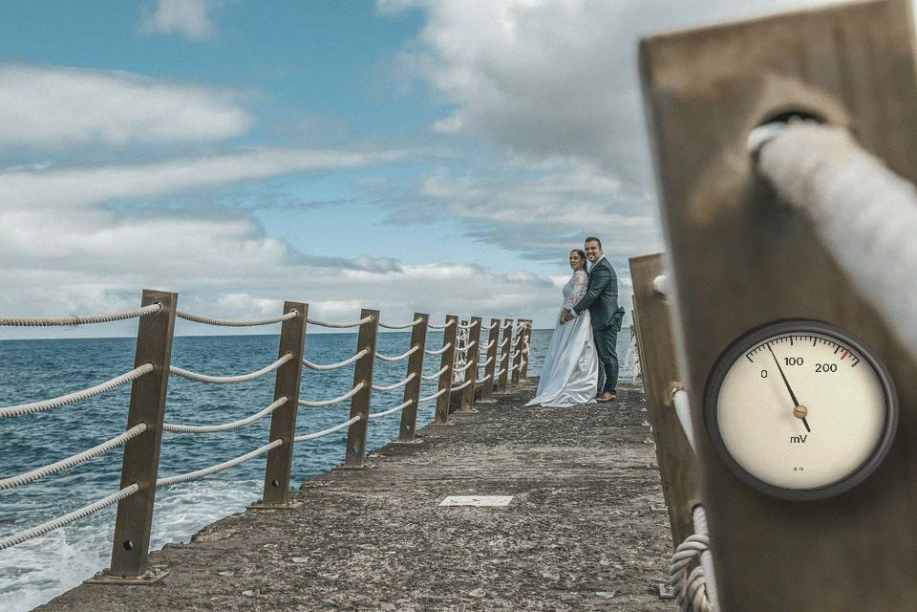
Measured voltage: mV 50
